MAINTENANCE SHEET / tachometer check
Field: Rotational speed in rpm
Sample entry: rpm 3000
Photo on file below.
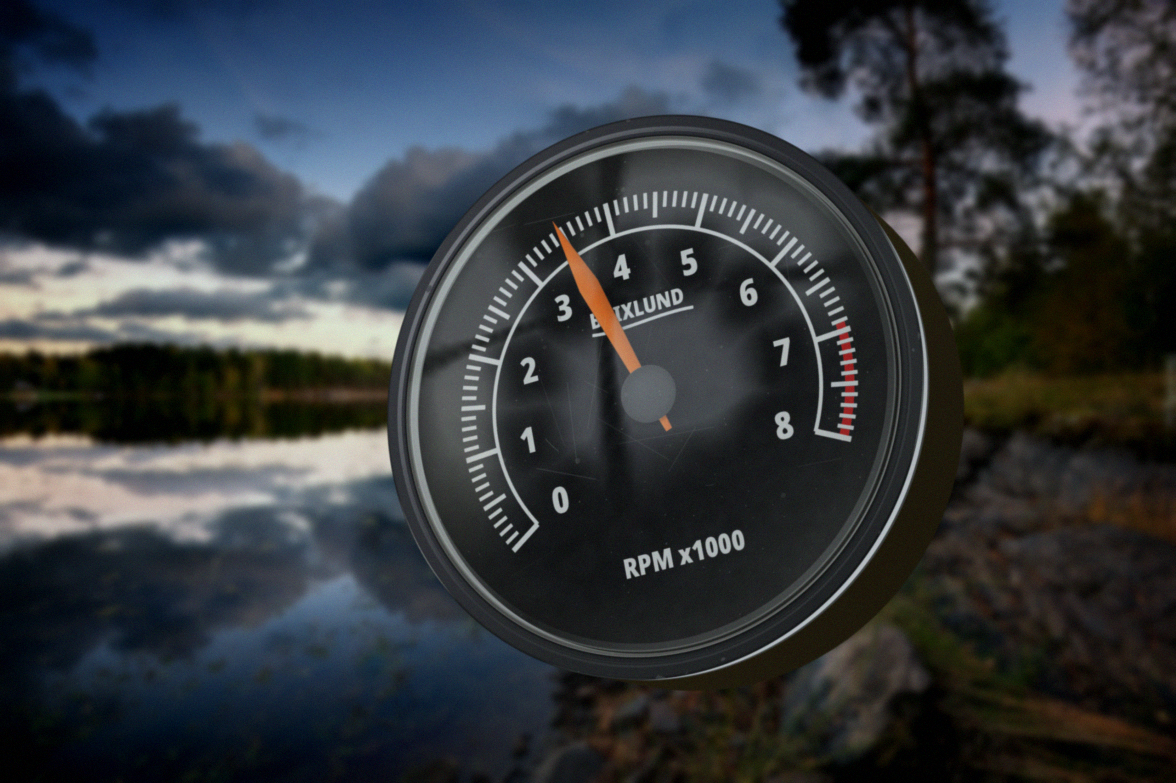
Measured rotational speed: rpm 3500
